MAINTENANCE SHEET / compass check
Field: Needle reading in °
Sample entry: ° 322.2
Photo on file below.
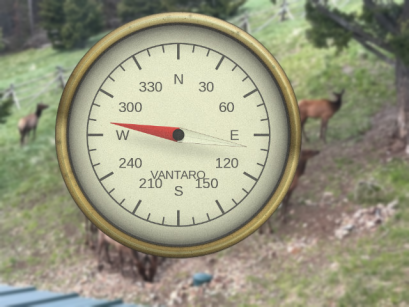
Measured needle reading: ° 280
